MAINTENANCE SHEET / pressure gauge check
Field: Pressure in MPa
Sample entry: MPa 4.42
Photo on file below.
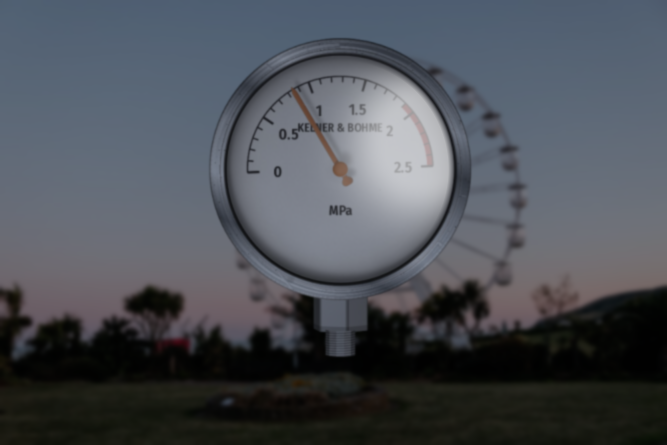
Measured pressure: MPa 0.85
